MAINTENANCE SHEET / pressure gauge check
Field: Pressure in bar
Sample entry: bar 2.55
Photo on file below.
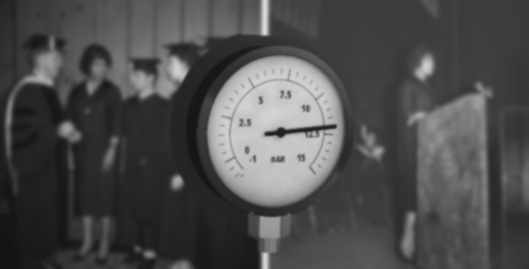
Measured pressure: bar 12
